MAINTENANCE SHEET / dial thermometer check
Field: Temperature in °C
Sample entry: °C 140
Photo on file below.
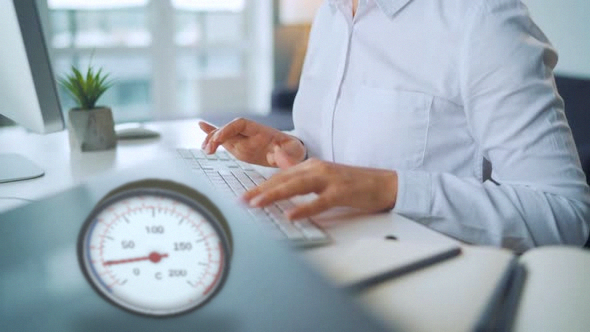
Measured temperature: °C 25
